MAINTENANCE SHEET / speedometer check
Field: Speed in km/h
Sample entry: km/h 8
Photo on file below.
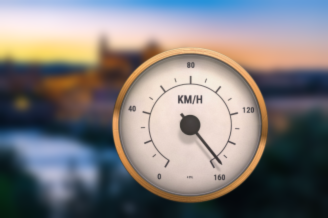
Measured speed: km/h 155
